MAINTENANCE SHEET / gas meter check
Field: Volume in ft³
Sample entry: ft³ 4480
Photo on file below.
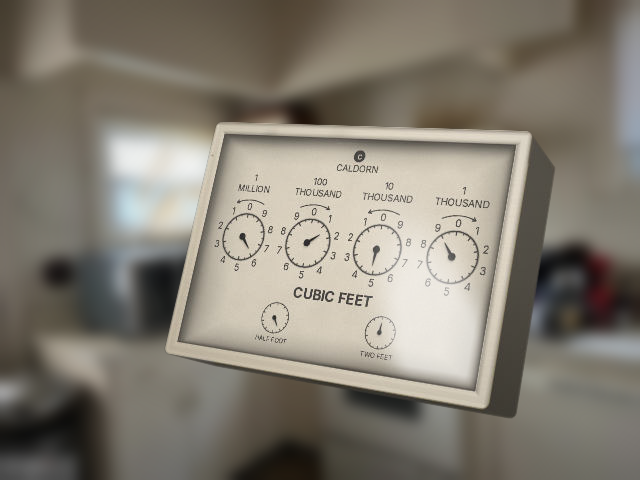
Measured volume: ft³ 614900
